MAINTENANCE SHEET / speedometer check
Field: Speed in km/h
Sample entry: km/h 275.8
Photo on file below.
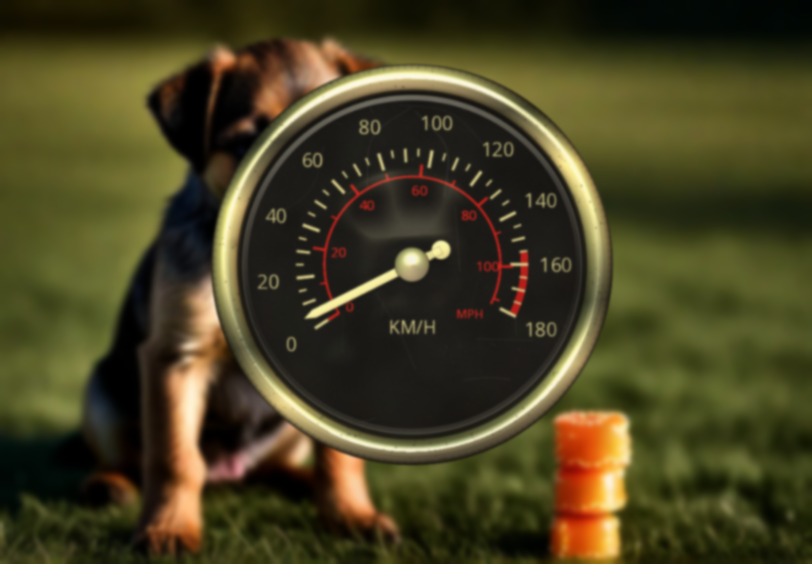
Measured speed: km/h 5
